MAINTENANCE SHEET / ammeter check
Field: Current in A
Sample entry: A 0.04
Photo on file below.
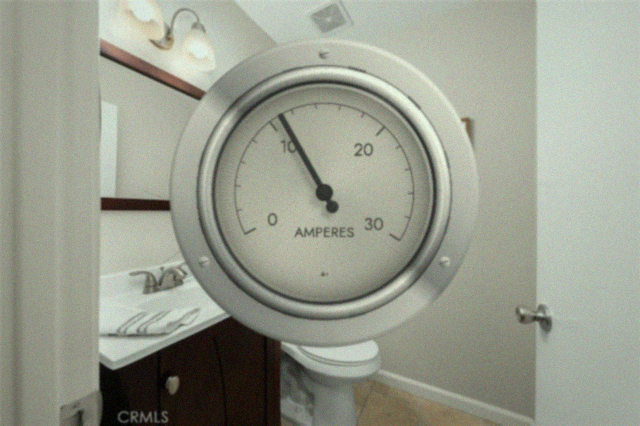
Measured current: A 11
